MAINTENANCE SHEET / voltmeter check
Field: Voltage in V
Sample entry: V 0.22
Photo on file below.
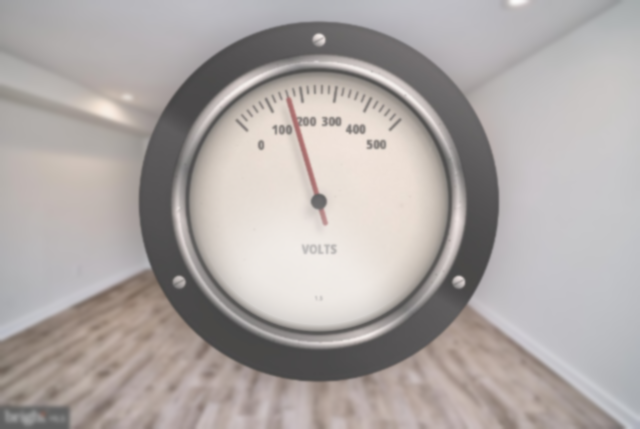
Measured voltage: V 160
